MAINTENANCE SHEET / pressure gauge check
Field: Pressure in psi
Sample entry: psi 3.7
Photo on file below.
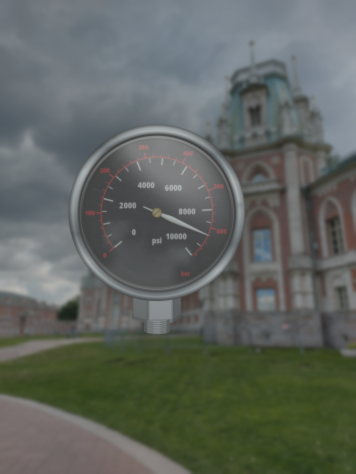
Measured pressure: psi 9000
